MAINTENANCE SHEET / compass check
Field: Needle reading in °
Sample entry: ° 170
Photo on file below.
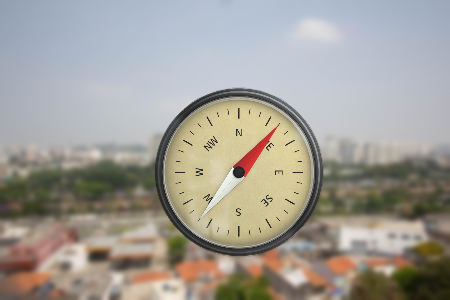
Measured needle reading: ° 40
